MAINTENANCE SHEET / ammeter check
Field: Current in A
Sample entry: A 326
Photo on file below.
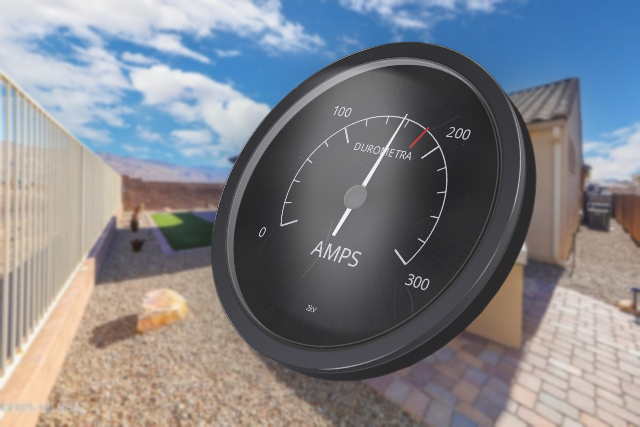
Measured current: A 160
